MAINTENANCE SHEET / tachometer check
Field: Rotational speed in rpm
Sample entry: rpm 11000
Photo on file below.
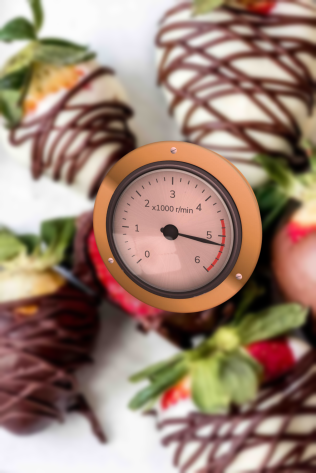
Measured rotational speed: rpm 5200
